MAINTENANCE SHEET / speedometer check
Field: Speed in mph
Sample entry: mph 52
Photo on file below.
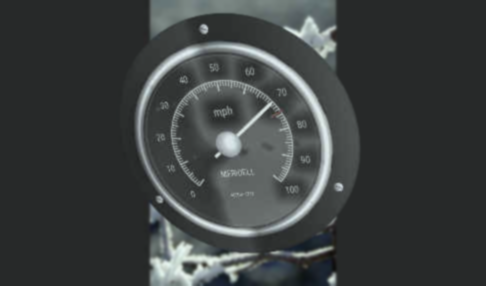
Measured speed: mph 70
